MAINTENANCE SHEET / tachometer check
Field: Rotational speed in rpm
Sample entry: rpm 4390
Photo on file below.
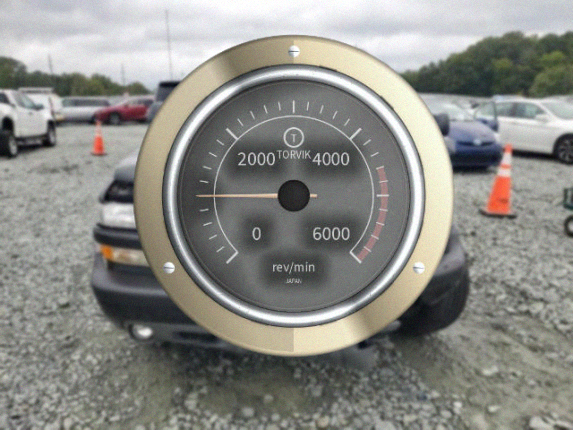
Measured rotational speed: rpm 1000
